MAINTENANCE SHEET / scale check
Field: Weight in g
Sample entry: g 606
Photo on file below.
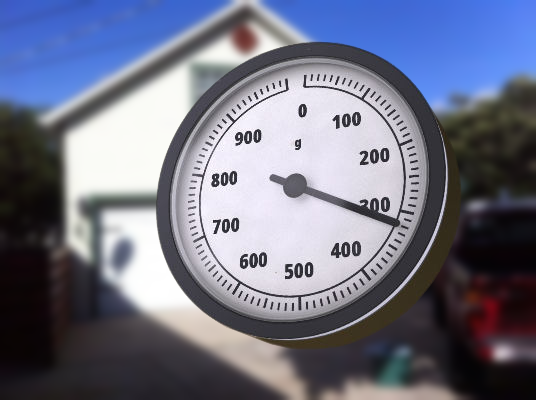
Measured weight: g 320
